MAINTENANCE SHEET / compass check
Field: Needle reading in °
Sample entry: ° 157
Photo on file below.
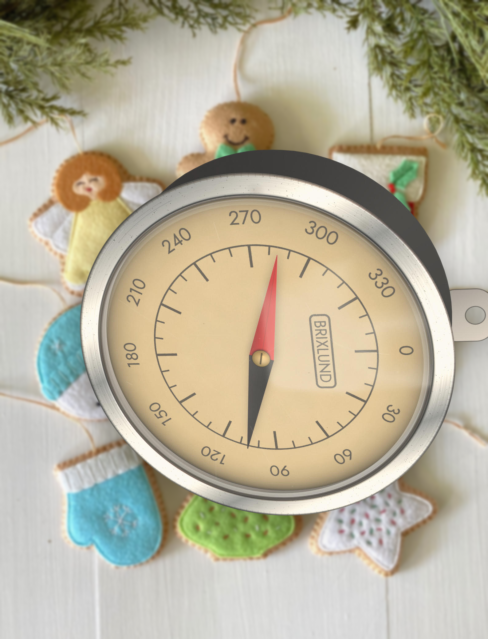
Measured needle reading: ° 285
